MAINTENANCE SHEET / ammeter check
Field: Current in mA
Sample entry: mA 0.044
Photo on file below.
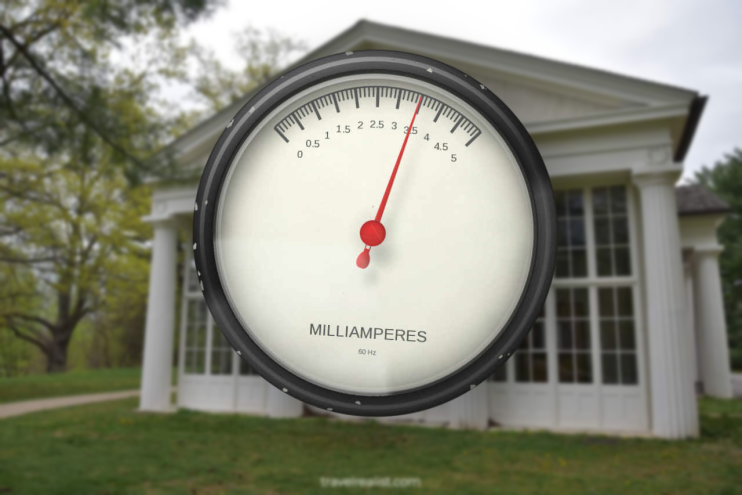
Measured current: mA 3.5
